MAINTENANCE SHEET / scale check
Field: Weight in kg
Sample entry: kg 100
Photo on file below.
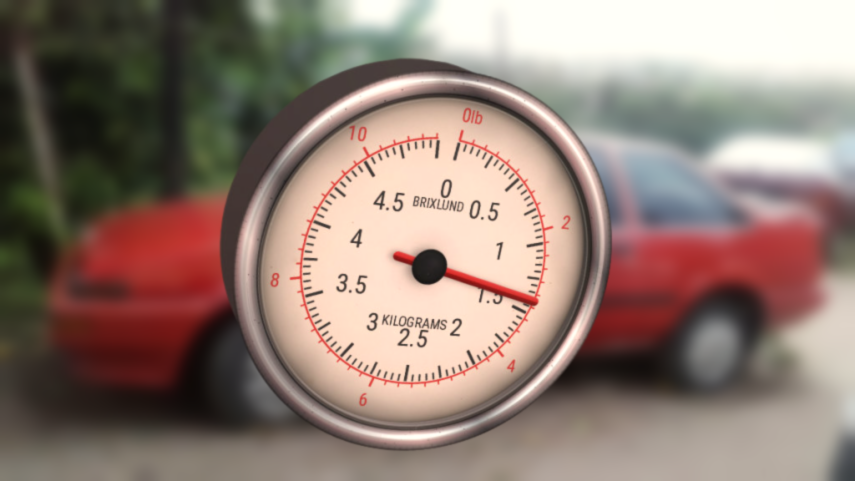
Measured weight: kg 1.4
